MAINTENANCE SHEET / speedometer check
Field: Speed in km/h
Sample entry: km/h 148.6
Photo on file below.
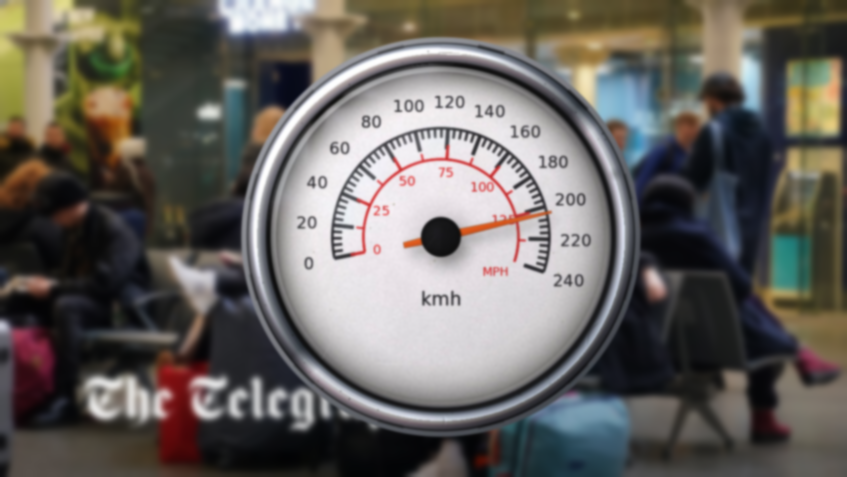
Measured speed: km/h 204
